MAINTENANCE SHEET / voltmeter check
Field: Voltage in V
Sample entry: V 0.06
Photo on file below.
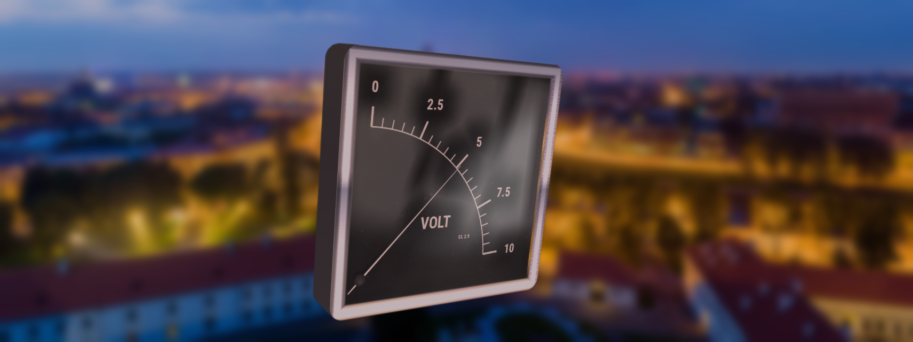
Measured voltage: V 5
